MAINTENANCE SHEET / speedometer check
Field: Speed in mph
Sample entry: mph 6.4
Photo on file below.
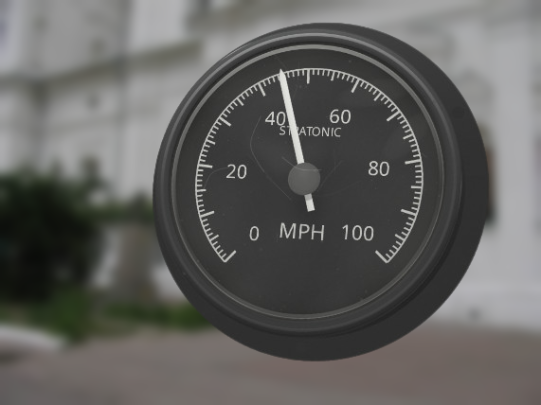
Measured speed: mph 45
